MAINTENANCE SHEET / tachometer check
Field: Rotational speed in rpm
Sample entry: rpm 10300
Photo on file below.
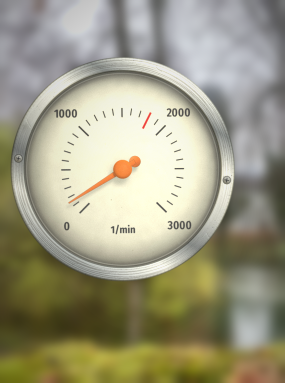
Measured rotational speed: rpm 150
